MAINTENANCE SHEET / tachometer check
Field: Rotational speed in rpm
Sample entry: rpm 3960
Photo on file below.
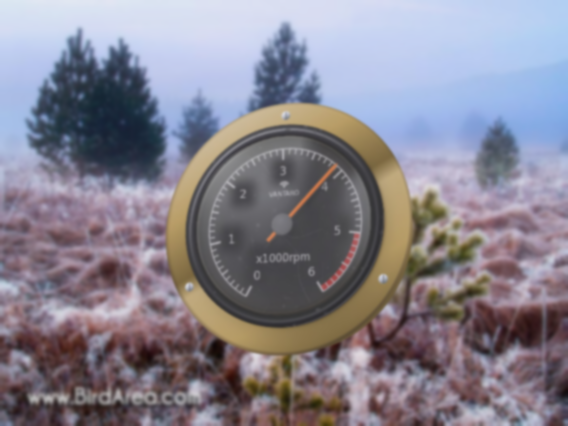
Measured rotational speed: rpm 3900
